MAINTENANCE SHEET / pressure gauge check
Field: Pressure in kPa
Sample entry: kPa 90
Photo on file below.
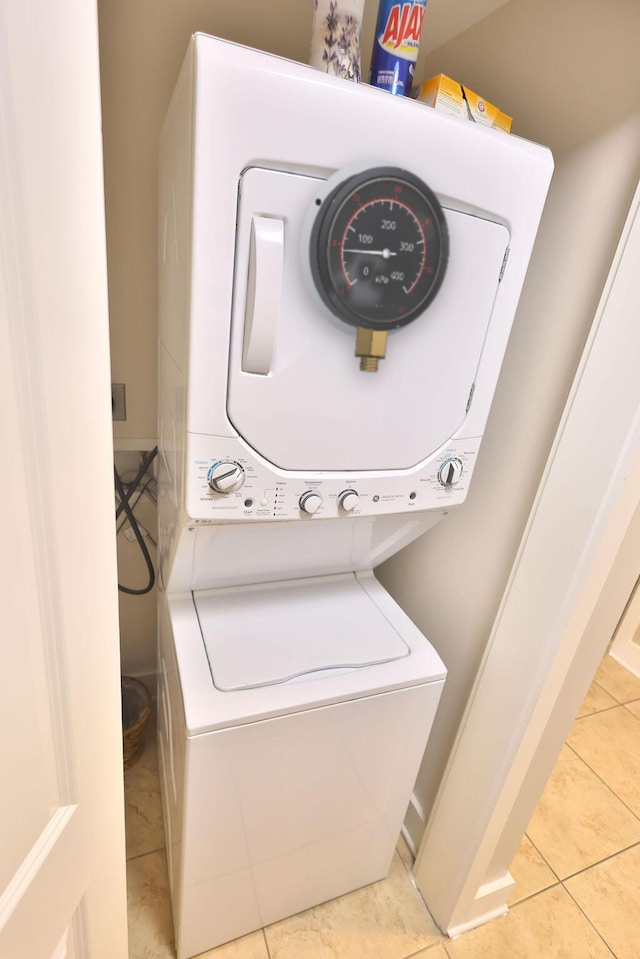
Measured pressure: kPa 60
